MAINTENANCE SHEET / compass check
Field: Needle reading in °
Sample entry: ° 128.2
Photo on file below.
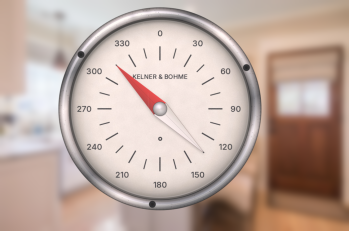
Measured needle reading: ° 315
